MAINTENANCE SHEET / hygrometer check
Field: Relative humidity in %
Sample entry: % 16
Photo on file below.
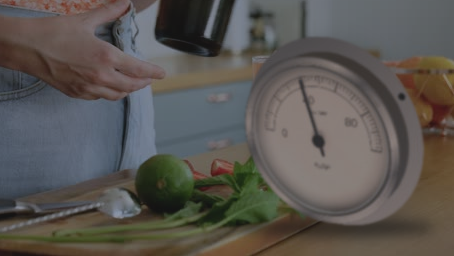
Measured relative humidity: % 40
